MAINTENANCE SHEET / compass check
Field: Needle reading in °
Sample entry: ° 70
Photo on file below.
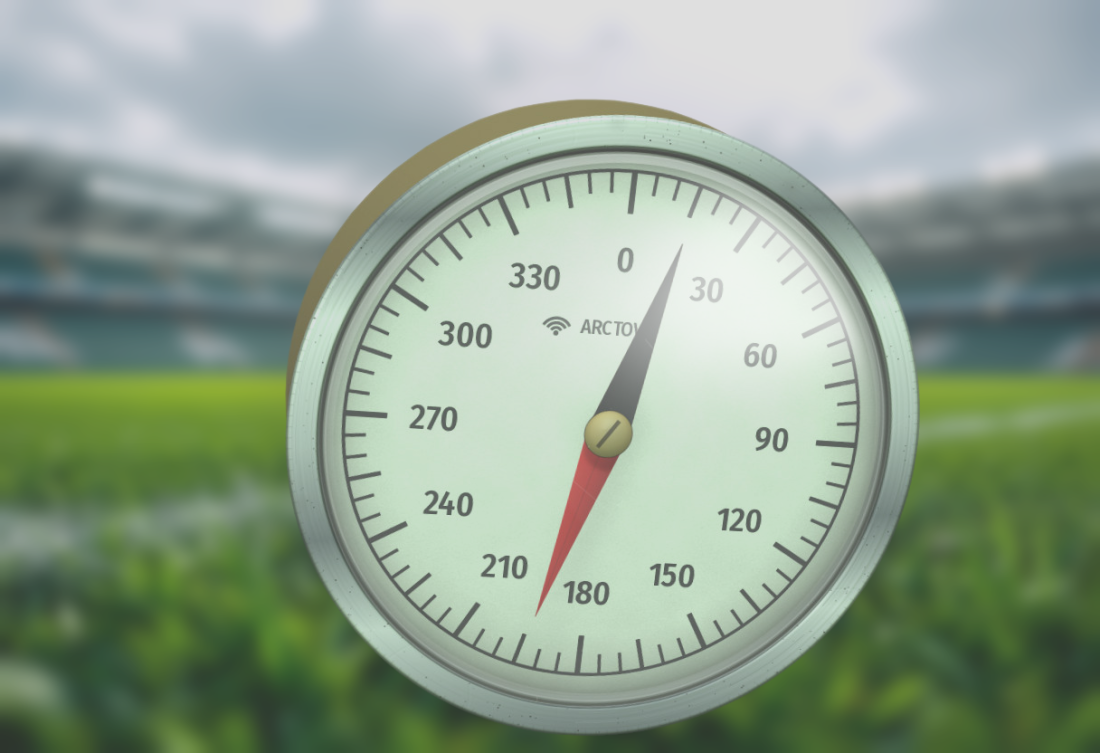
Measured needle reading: ° 195
